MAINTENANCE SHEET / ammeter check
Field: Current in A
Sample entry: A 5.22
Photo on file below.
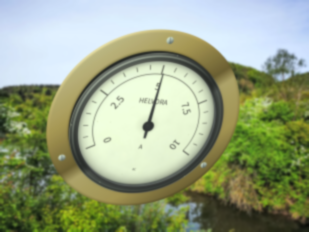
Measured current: A 5
